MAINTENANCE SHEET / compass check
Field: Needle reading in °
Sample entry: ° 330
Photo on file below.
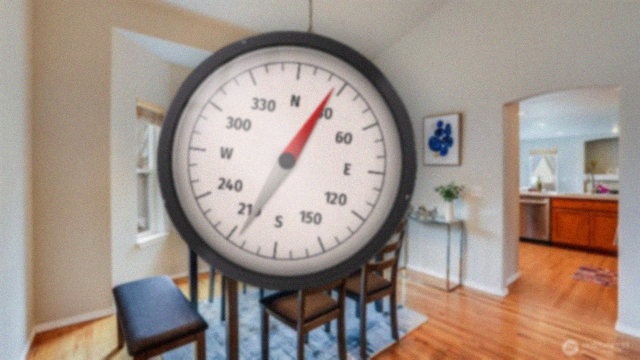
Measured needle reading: ° 25
